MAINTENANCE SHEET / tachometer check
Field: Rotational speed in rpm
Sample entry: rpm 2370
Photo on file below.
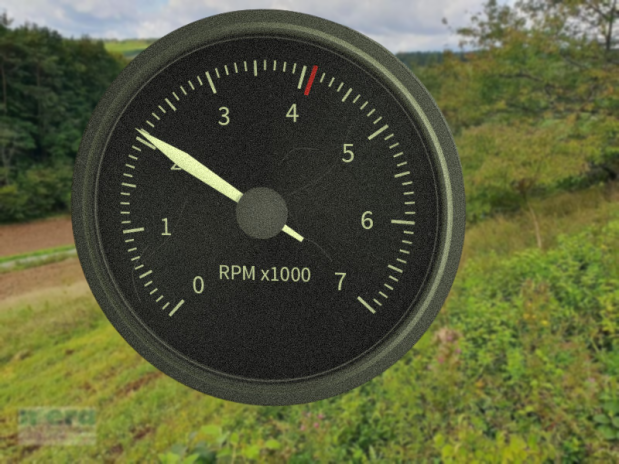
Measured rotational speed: rpm 2100
